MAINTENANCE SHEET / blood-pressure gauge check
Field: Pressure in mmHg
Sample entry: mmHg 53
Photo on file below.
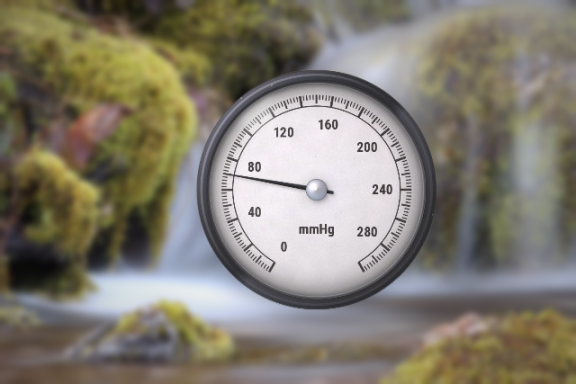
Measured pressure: mmHg 70
